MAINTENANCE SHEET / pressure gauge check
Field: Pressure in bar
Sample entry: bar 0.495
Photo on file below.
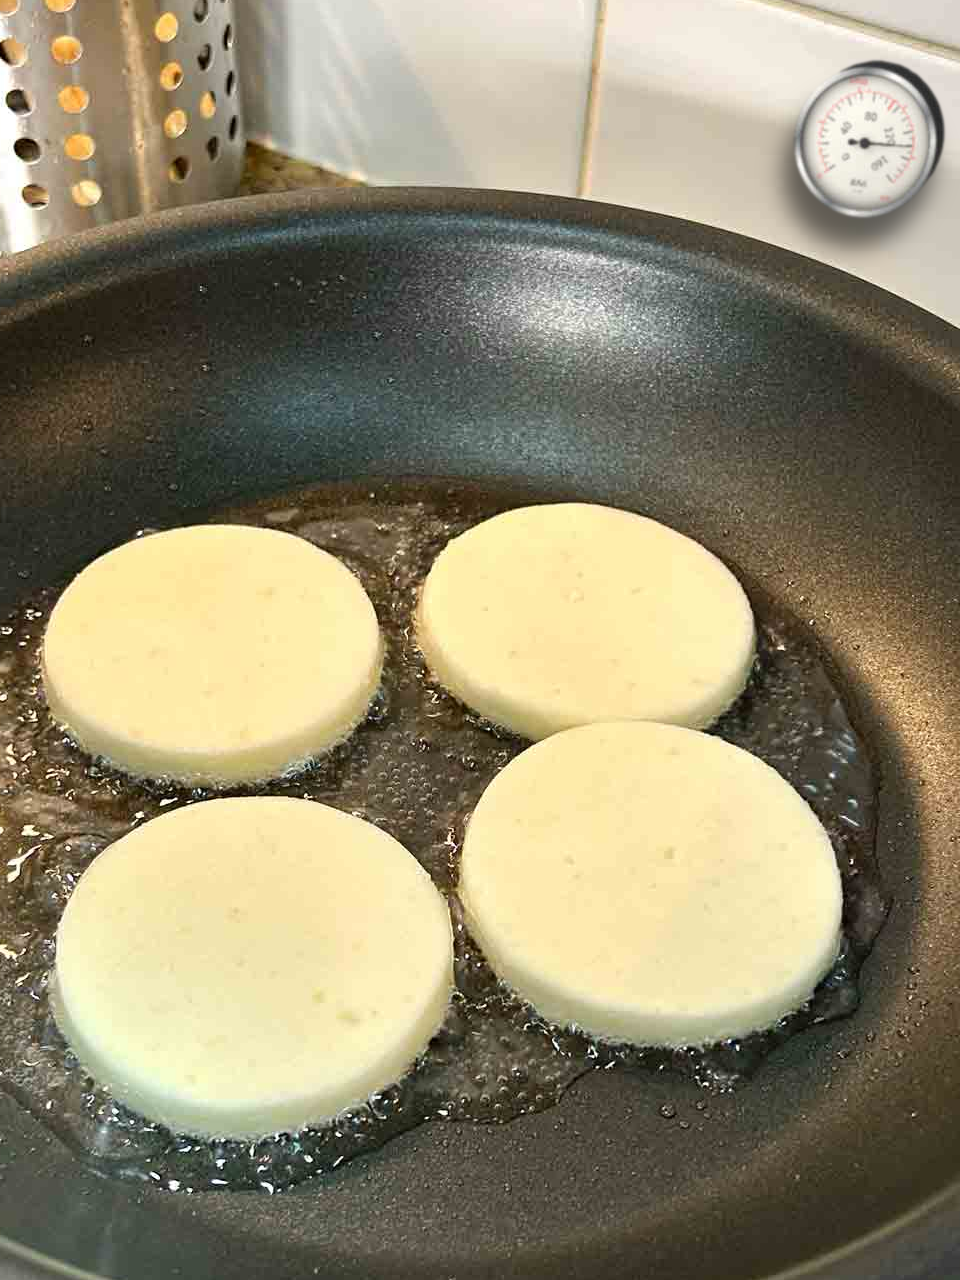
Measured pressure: bar 130
